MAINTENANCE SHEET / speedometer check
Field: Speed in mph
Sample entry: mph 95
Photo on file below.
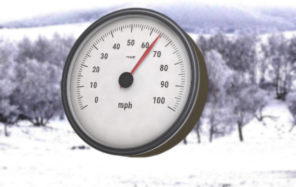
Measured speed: mph 65
